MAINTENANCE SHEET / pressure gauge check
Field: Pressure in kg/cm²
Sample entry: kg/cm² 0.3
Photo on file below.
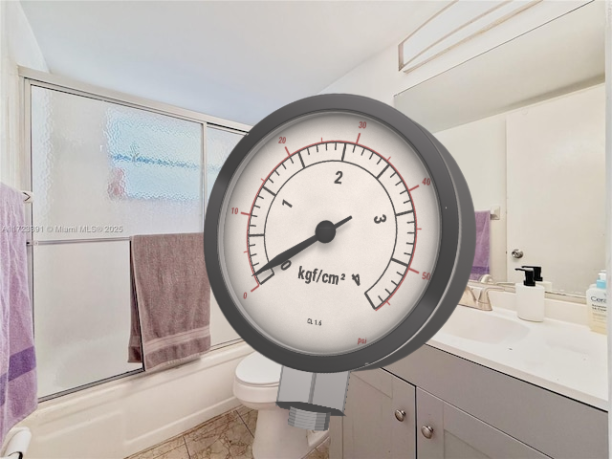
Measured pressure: kg/cm² 0.1
